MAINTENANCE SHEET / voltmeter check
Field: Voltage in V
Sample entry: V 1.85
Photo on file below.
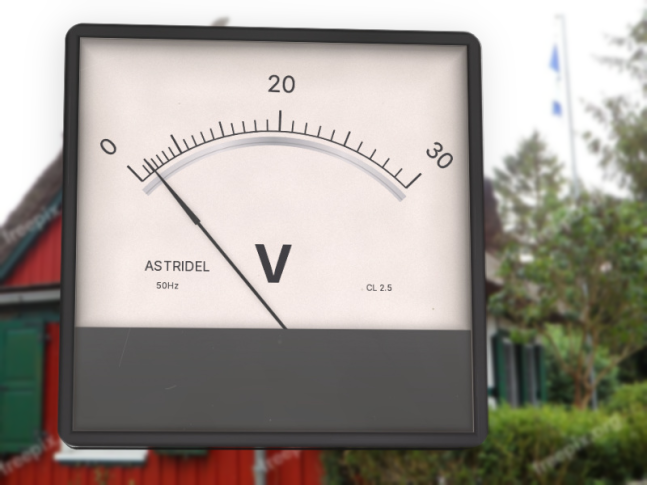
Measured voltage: V 5
